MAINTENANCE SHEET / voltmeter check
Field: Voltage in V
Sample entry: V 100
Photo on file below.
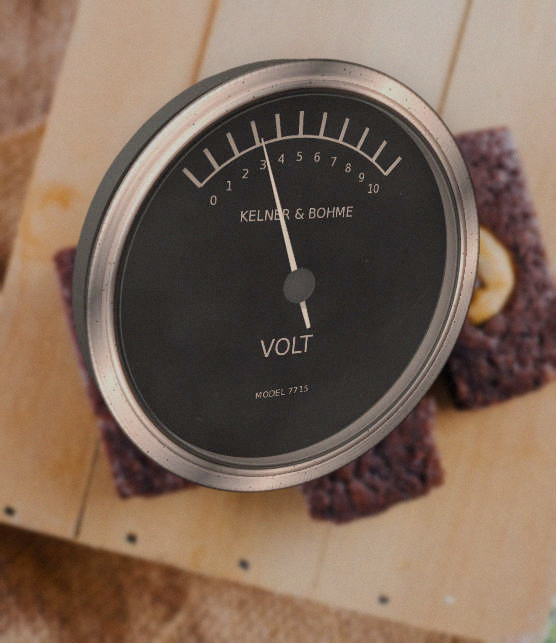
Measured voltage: V 3
